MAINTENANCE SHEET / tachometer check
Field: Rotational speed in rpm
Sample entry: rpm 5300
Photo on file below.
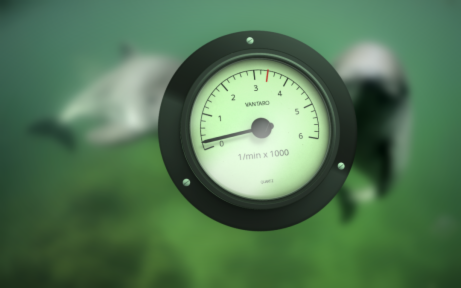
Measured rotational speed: rpm 200
